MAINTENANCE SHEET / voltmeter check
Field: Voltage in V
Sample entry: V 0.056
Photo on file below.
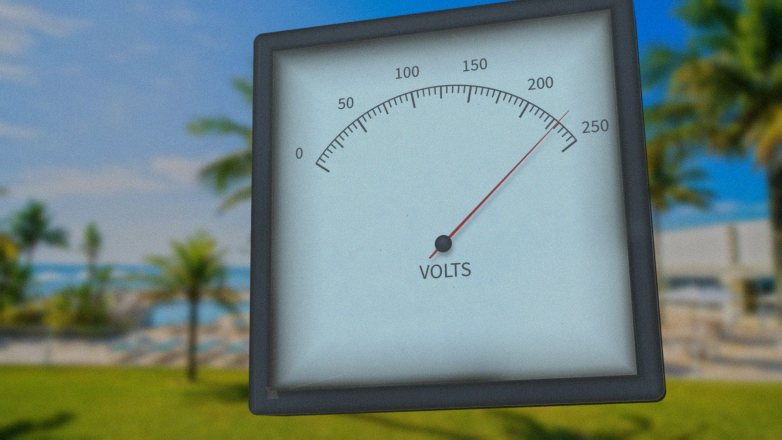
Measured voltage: V 230
